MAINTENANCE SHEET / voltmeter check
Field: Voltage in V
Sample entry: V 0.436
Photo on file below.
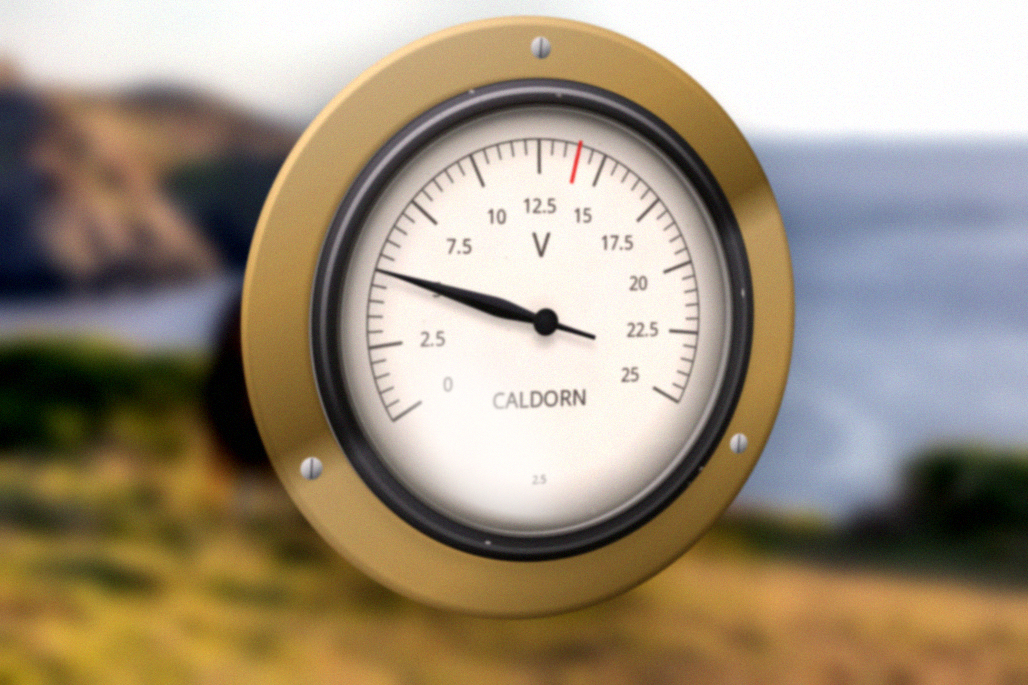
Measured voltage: V 5
